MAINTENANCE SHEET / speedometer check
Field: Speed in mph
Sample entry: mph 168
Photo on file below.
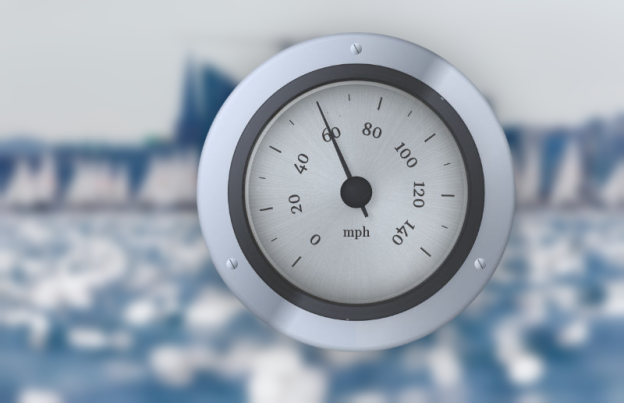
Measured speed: mph 60
